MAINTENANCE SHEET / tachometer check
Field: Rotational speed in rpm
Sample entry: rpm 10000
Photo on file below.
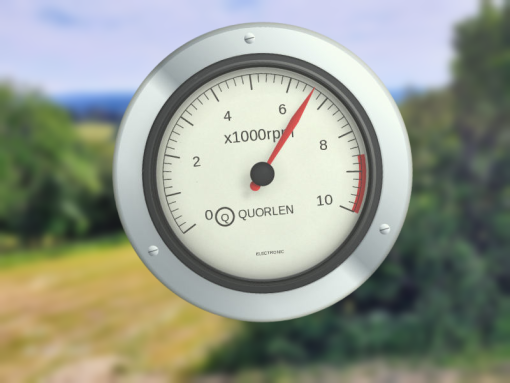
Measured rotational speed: rpm 6600
